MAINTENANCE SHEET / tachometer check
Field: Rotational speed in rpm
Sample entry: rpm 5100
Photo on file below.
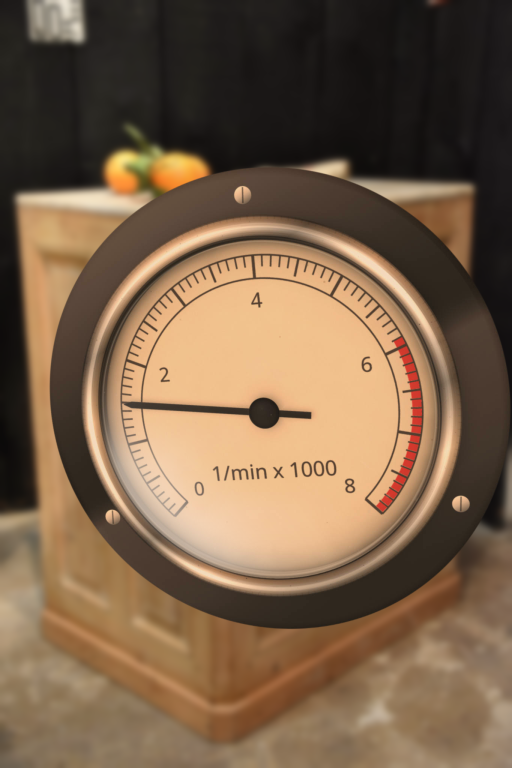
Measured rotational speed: rpm 1500
